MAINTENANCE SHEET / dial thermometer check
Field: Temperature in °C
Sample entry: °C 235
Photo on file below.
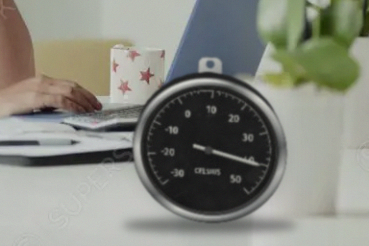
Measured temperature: °C 40
